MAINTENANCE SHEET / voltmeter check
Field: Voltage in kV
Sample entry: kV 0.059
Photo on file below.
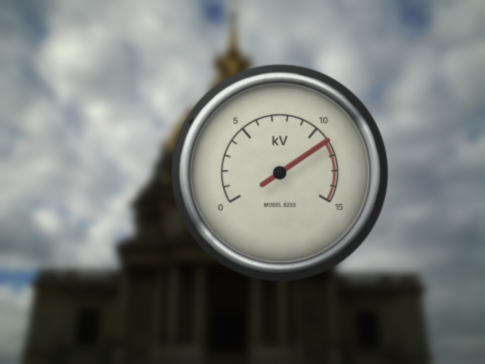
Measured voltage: kV 11
